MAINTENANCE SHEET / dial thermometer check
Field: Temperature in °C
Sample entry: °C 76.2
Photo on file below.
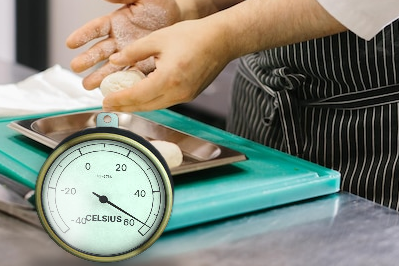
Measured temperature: °C 55
